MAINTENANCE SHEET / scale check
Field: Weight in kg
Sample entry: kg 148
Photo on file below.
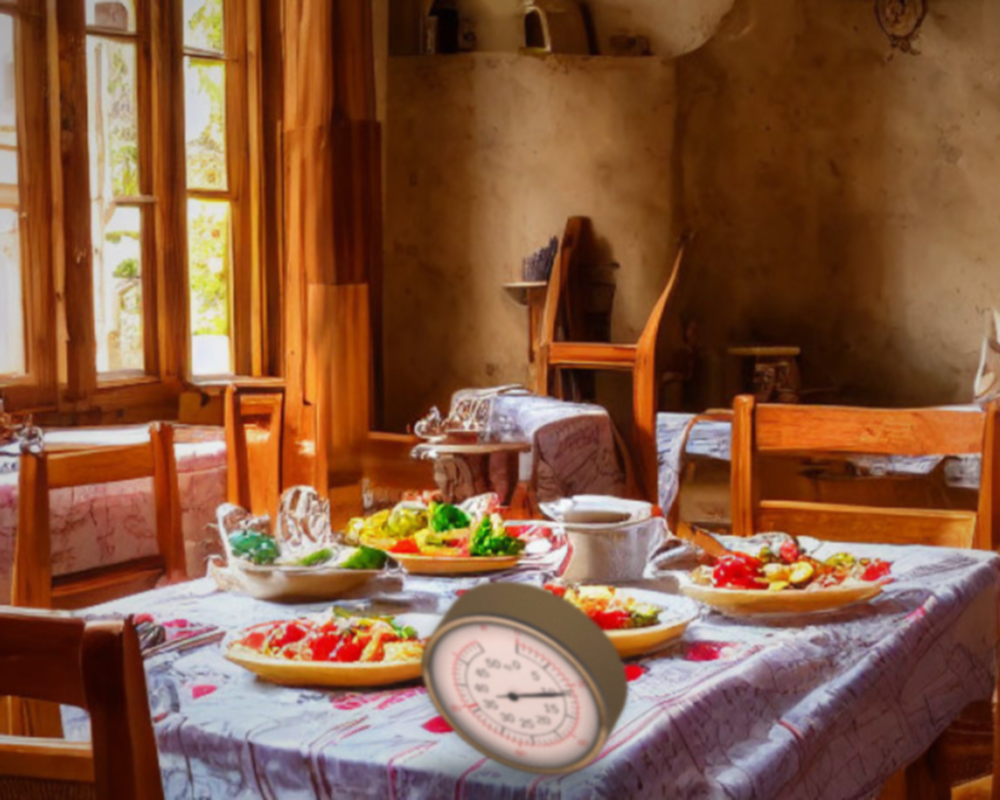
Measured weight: kg 10
